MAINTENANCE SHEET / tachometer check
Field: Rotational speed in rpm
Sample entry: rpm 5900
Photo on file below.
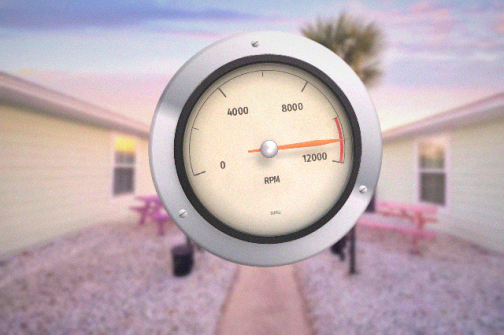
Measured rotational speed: rpm 11000
